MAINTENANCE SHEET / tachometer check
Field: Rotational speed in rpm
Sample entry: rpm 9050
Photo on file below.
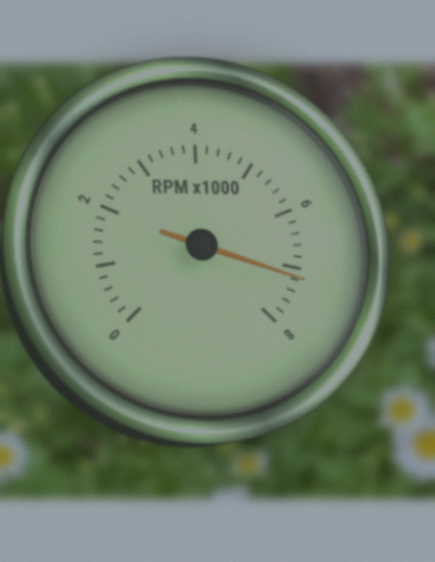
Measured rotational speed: rpm 7200
